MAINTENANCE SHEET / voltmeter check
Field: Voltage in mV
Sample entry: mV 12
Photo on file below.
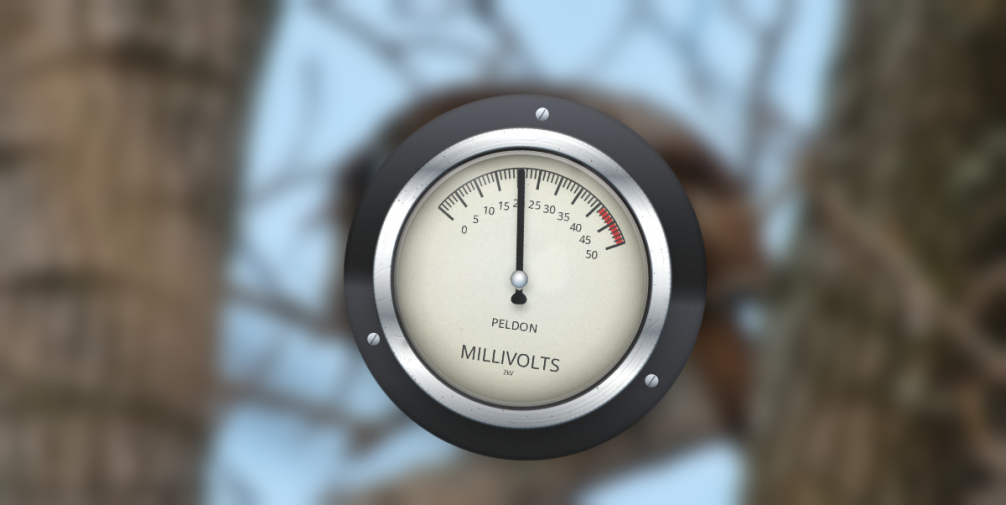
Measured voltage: mV 21
